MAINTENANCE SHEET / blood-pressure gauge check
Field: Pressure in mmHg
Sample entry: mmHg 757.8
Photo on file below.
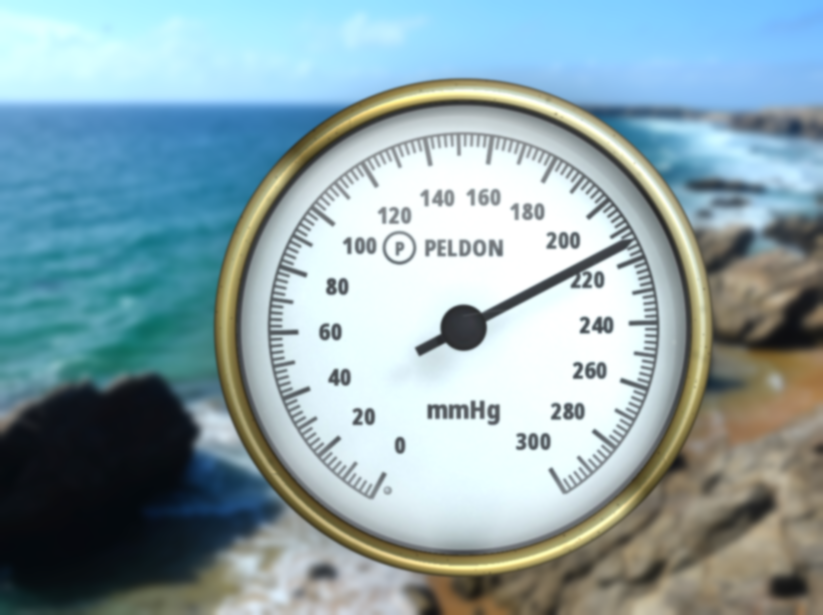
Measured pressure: mmHg 214
